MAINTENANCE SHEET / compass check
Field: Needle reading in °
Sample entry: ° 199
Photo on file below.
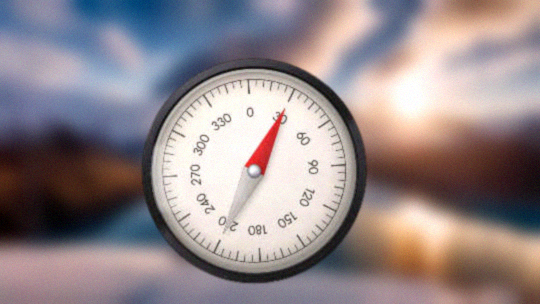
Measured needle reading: ° 30
